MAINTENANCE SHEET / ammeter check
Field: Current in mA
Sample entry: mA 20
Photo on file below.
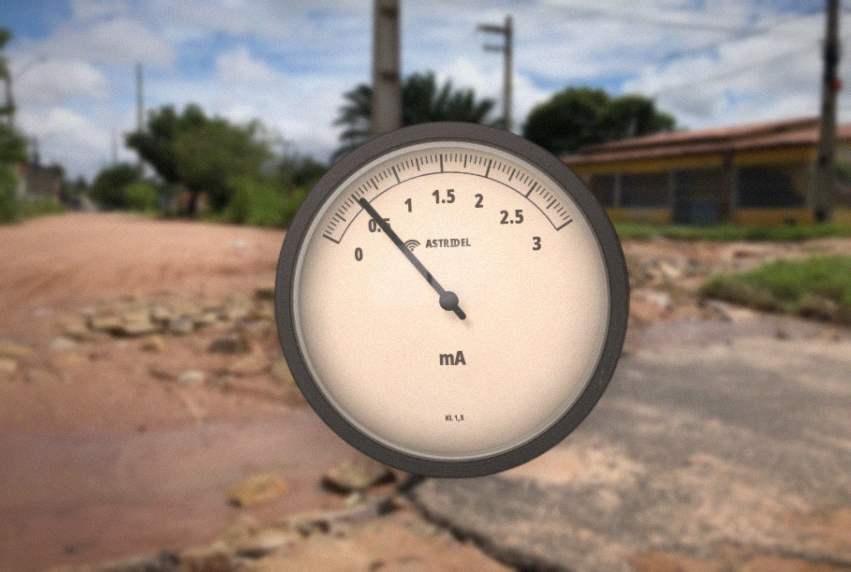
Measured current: mA 0.55
